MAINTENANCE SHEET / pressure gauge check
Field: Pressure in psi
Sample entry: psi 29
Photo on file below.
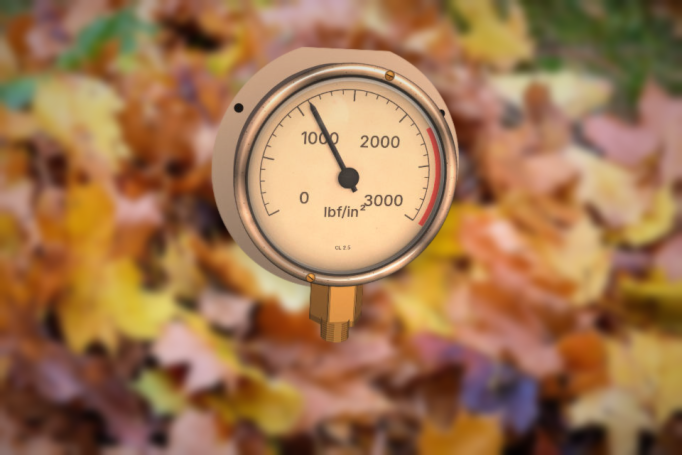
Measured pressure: psi 1100
